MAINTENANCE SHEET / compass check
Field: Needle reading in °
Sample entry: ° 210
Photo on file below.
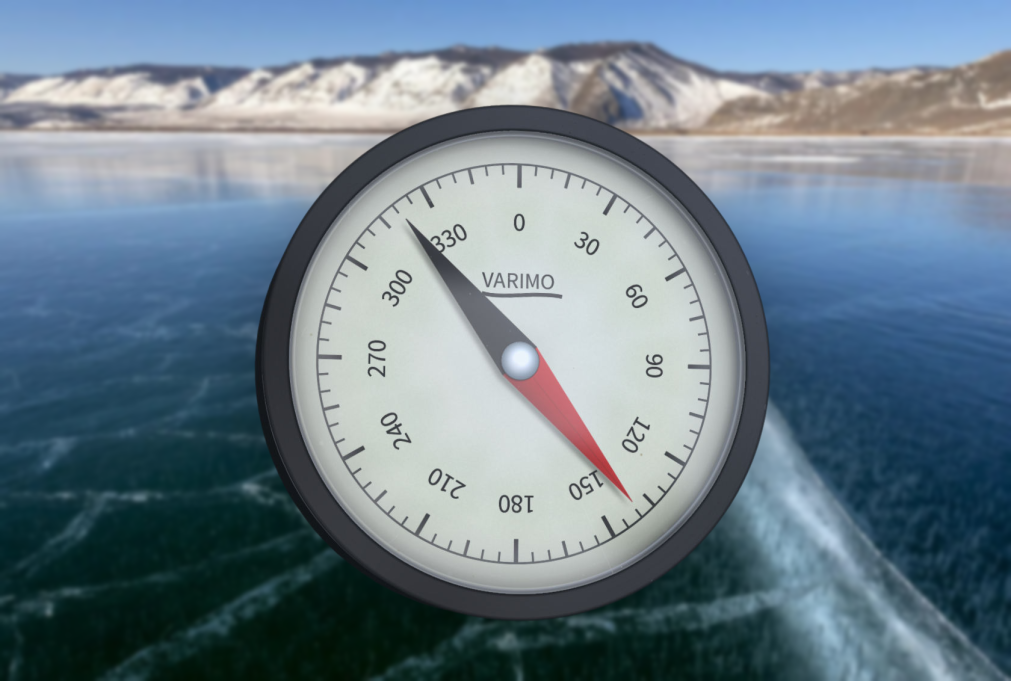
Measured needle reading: ° 140
